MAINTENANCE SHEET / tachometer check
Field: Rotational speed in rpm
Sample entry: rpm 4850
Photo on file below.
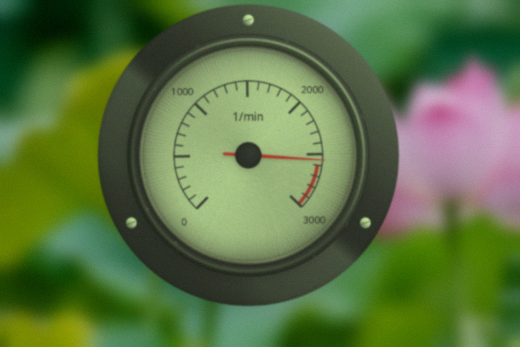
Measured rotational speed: rpm 2550
